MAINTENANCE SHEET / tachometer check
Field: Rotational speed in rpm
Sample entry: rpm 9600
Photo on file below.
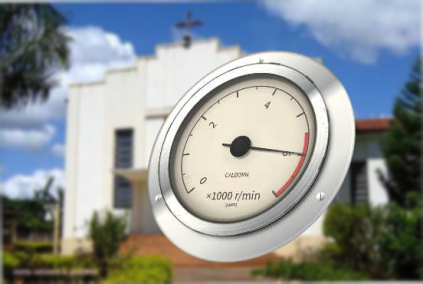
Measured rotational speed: rpm 6000
